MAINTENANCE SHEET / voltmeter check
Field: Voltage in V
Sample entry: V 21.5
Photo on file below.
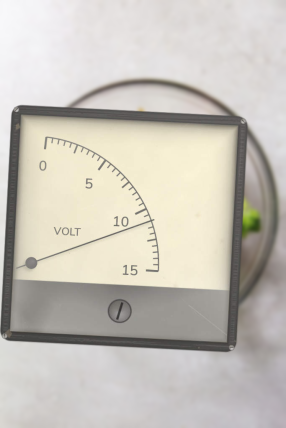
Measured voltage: V 11
